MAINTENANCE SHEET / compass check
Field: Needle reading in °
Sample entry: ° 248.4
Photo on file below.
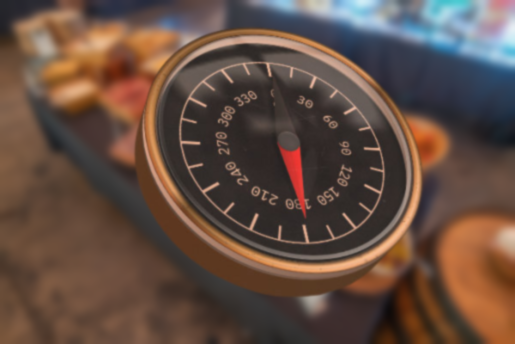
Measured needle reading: ° 180
